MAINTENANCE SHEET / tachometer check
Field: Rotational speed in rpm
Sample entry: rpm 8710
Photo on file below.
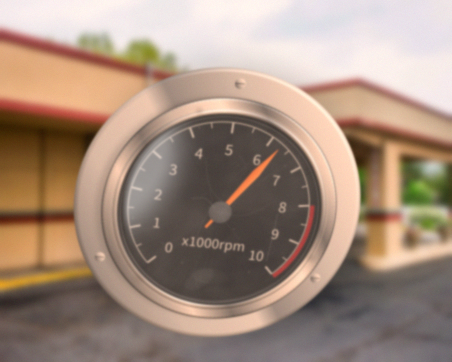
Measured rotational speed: rpm 6250
